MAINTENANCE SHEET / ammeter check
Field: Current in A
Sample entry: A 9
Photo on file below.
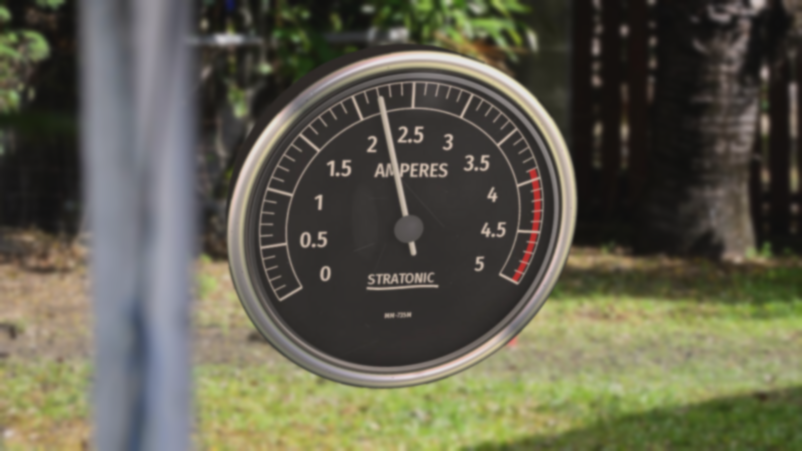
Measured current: A 2.2
